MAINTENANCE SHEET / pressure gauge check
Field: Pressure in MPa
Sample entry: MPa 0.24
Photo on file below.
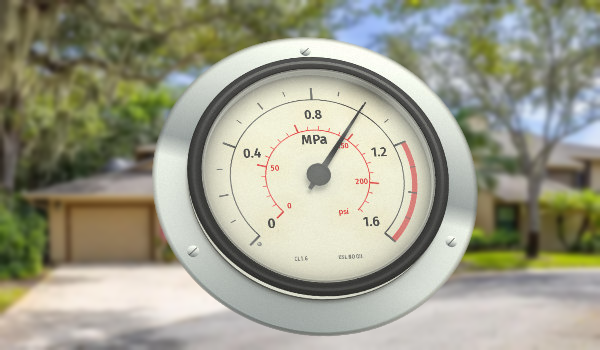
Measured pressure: MPa 1
